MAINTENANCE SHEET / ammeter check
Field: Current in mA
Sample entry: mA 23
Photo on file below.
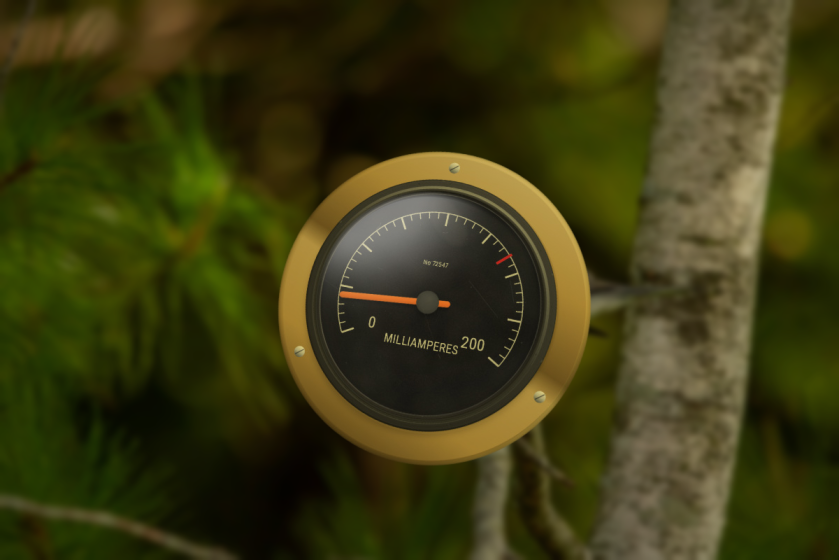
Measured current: mA 20
